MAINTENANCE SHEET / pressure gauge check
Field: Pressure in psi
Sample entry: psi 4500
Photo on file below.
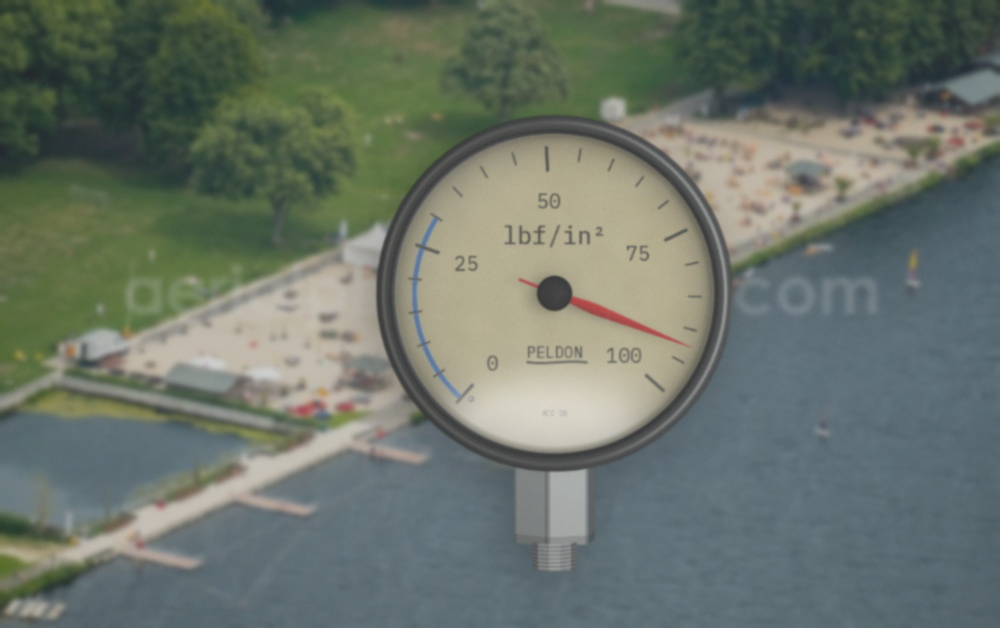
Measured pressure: psi 92.5
